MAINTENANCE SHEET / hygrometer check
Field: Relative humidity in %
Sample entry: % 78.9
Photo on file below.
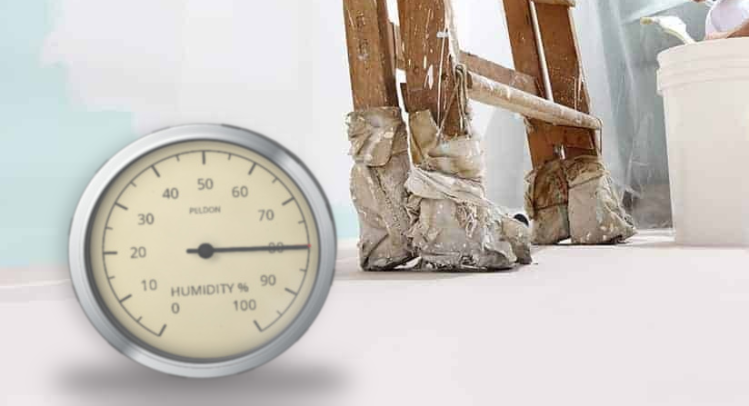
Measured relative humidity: % 80
